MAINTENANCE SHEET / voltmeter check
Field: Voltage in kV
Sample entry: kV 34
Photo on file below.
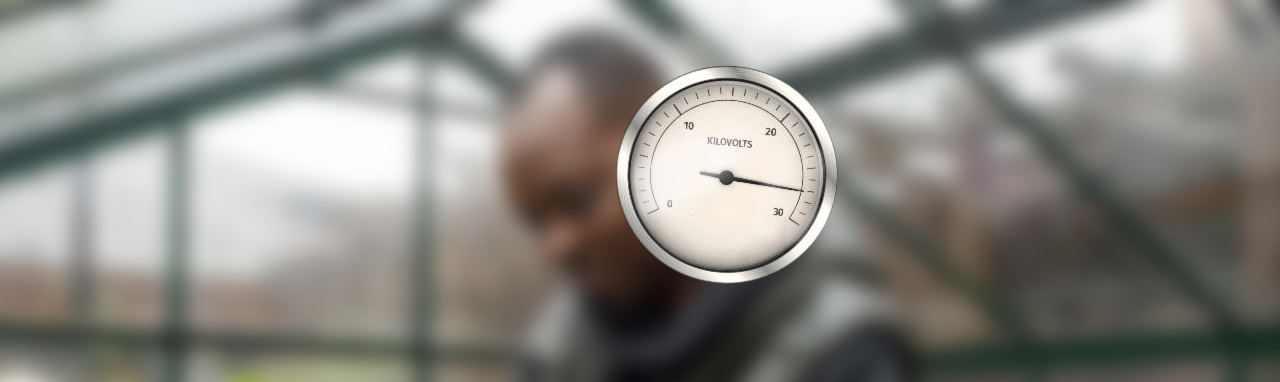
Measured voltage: kV 27
